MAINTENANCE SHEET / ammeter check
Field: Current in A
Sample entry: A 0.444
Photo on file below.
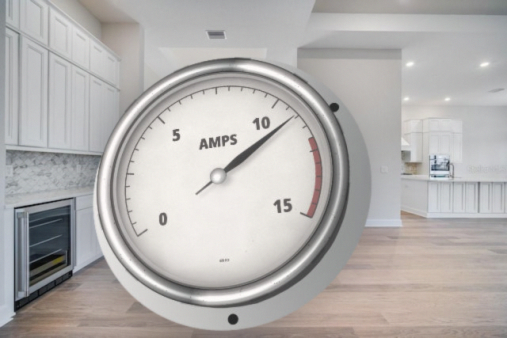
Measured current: A 11
